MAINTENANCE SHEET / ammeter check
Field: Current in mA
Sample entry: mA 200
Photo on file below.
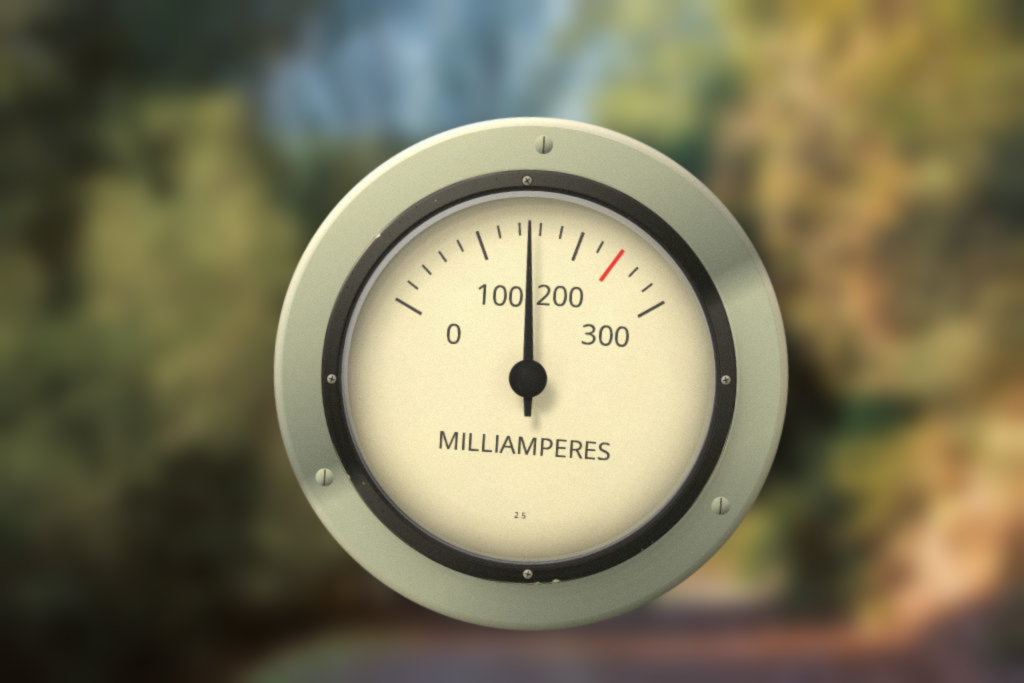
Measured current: mA 150
